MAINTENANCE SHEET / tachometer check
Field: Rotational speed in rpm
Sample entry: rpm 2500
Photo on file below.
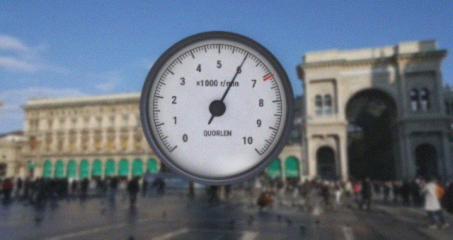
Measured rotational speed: rpm 6000
